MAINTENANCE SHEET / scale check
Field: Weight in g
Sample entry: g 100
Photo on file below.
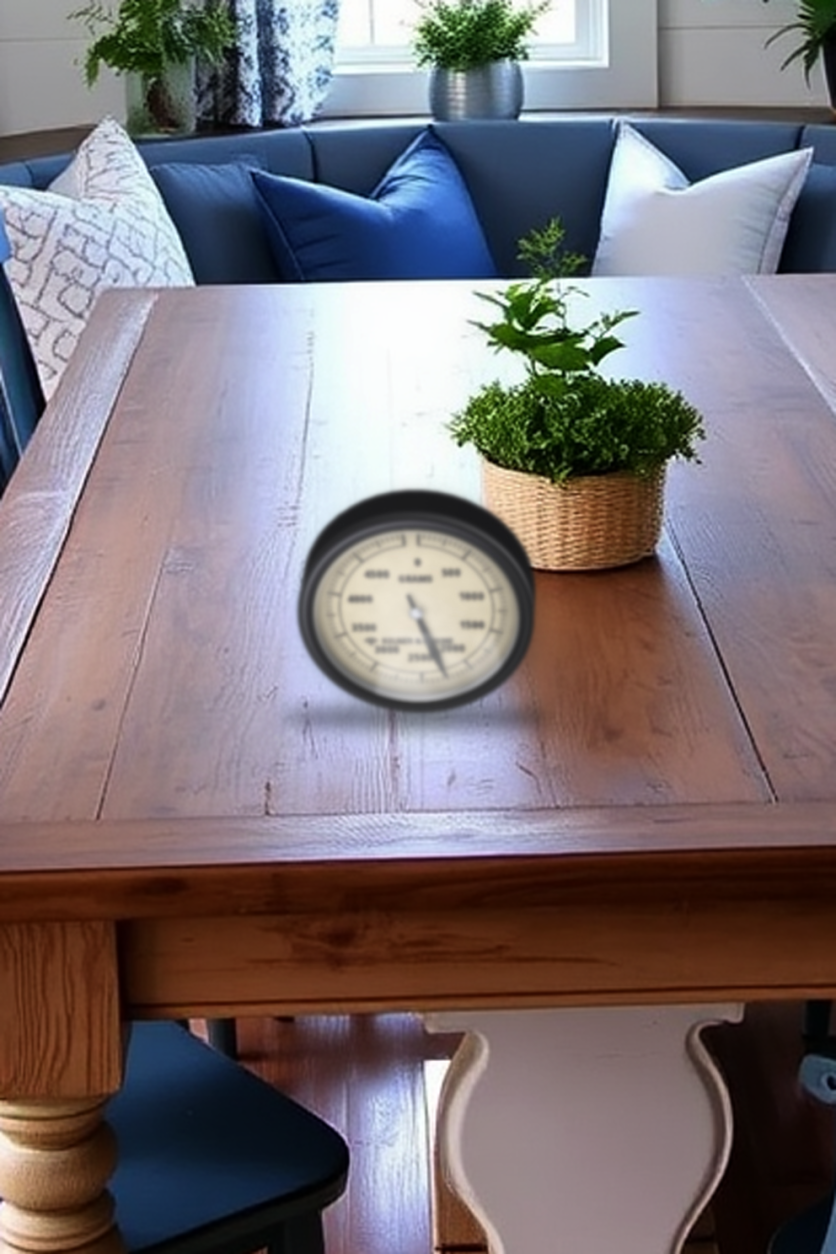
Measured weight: g 2250
